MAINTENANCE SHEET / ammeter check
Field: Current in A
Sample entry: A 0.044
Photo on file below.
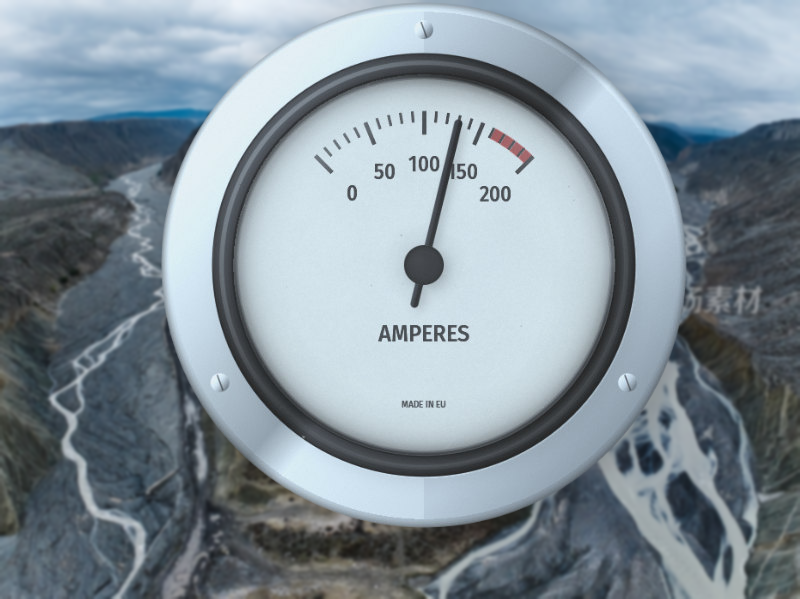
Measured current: A 130
